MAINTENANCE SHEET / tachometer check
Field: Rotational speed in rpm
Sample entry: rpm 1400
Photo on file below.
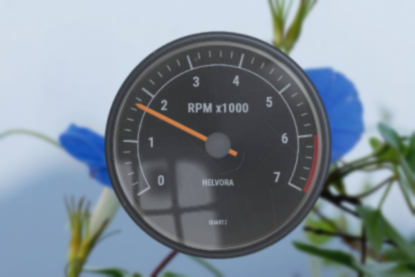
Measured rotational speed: rpm 1700
